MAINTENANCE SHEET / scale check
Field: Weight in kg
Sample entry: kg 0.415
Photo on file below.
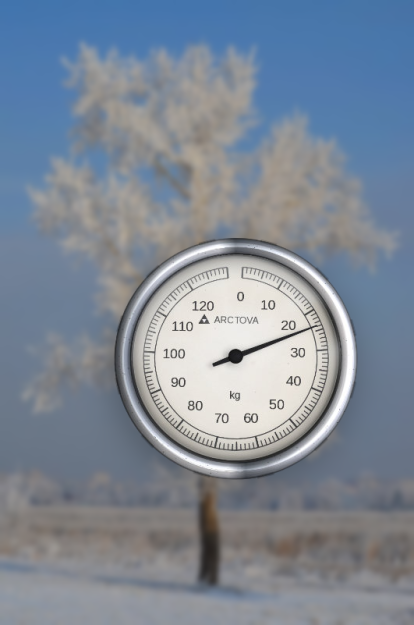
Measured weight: kg 24
